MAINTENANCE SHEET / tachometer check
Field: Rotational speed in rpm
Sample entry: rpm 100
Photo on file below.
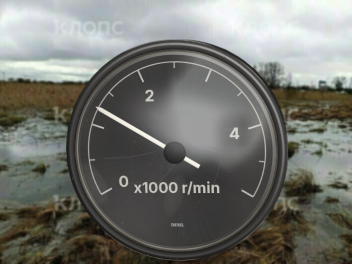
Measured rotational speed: rpm 1250
